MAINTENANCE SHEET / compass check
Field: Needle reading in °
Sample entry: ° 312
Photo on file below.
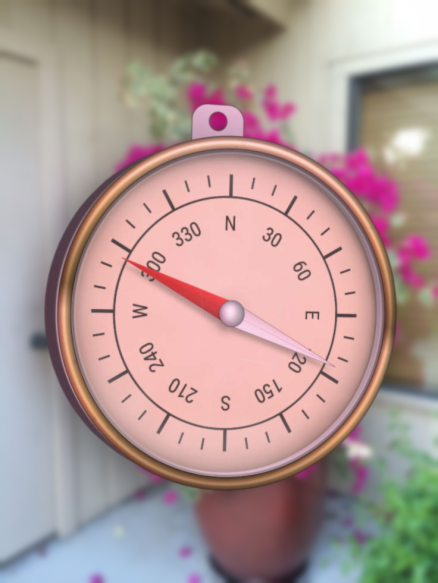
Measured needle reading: ° 295
